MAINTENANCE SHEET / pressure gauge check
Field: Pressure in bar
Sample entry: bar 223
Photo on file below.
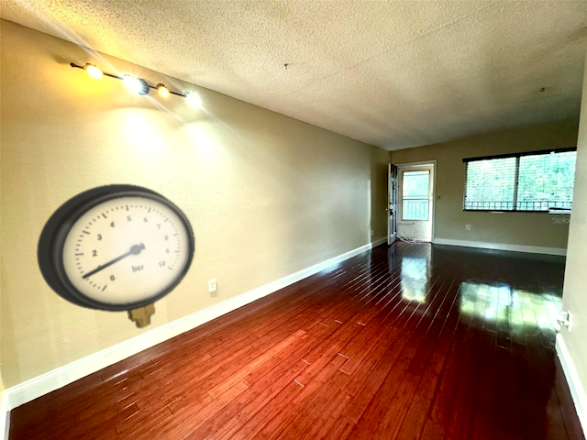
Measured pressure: bar 1
